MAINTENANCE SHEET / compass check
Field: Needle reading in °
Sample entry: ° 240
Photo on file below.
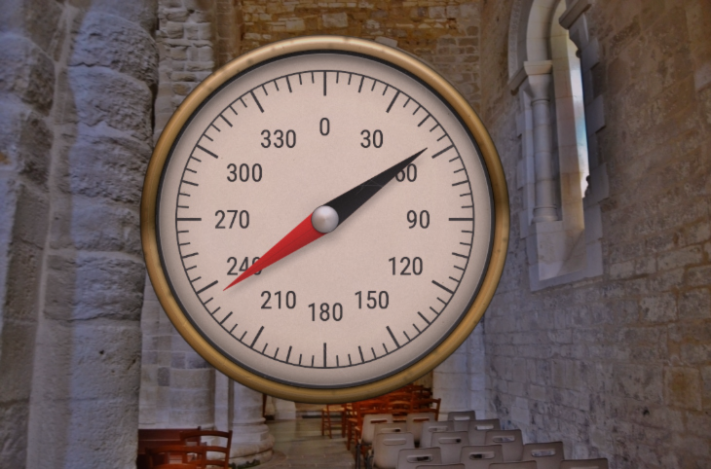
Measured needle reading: ° 235
